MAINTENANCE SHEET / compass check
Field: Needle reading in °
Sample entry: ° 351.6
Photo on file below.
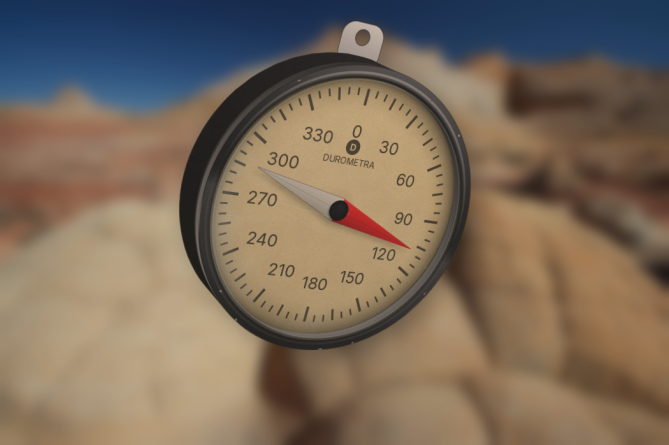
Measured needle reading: ° 107.5
